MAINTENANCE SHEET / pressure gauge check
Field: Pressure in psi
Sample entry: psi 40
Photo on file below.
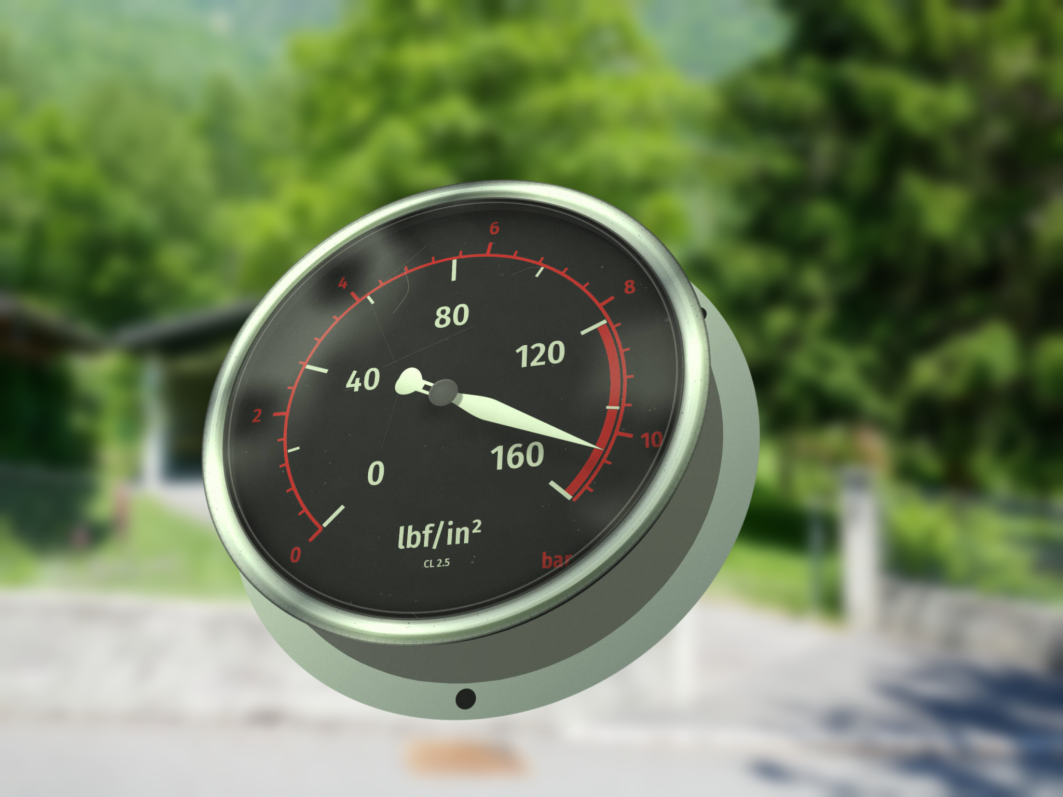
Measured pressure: psi 150
